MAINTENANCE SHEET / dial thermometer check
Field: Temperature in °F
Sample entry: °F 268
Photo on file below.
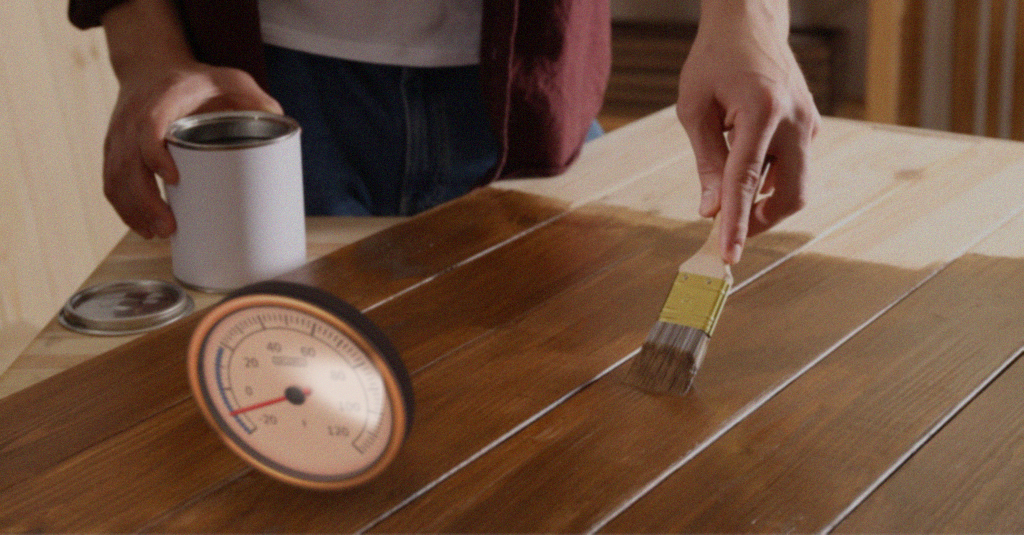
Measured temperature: °F -10
